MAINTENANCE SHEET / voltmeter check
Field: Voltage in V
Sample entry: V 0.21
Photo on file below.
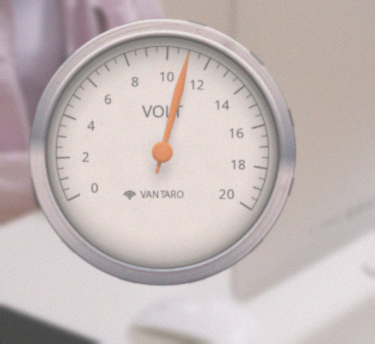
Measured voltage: V 11
